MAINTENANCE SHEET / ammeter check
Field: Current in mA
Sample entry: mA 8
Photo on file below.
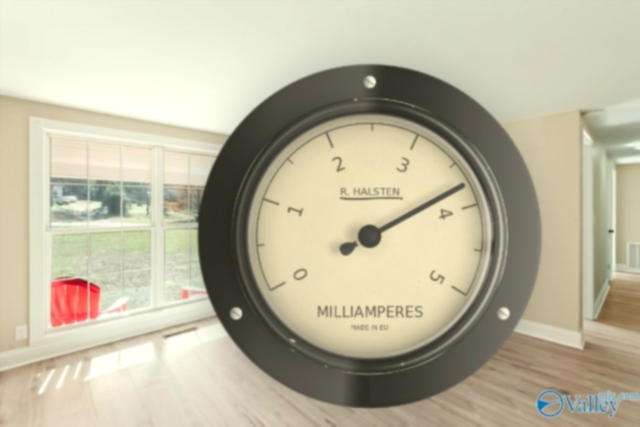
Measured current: mA 3.75
